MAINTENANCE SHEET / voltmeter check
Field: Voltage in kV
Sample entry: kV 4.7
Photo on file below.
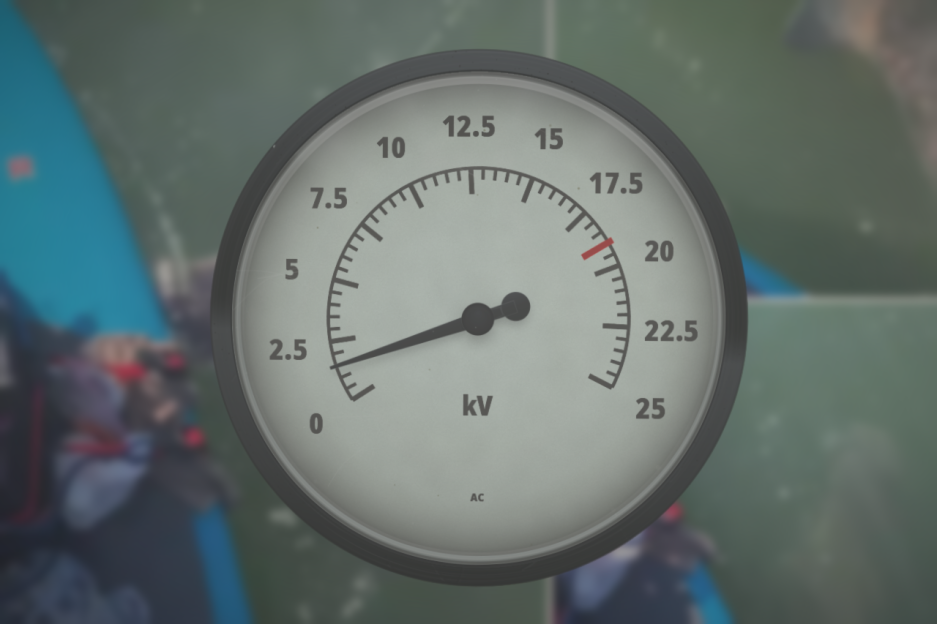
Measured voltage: kV 1.5
